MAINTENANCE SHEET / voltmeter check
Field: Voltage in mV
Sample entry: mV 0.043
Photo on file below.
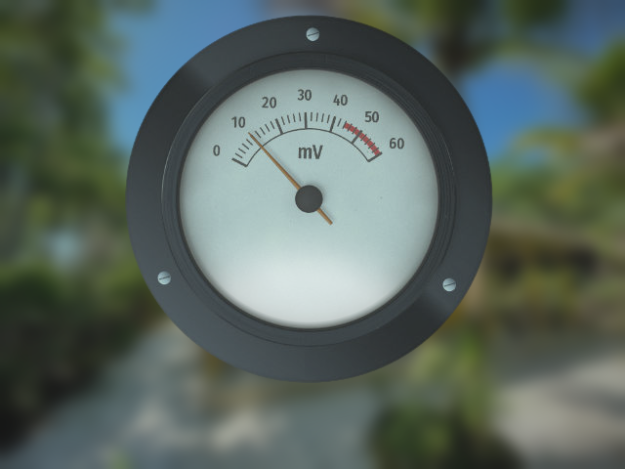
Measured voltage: mV 10
